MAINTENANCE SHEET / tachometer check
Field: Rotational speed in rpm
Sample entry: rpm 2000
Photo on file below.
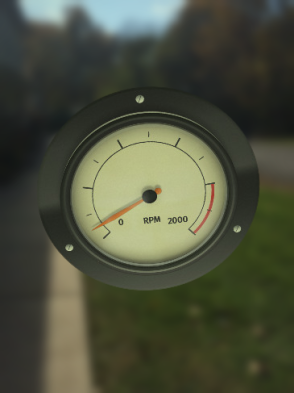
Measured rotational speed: rpm 100
